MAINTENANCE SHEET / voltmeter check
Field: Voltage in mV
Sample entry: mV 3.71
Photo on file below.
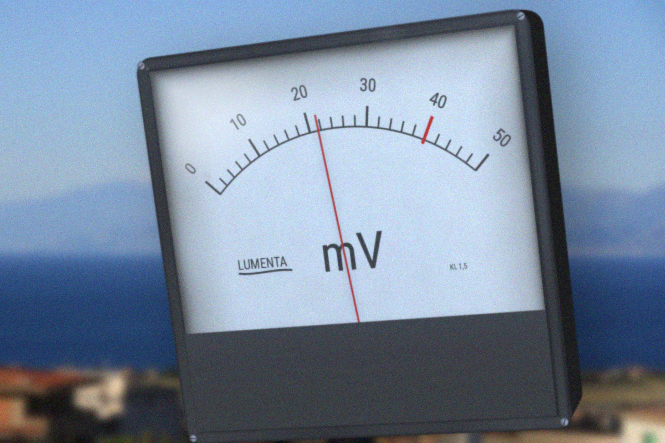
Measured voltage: mV 22
